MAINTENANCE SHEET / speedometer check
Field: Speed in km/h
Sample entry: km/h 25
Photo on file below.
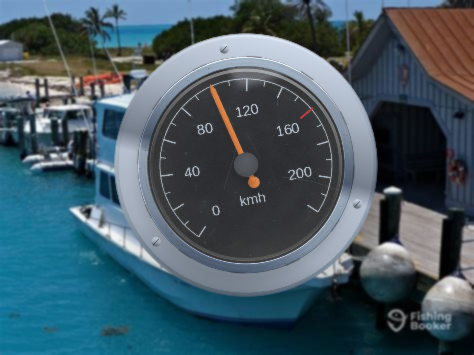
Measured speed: km/h 100
